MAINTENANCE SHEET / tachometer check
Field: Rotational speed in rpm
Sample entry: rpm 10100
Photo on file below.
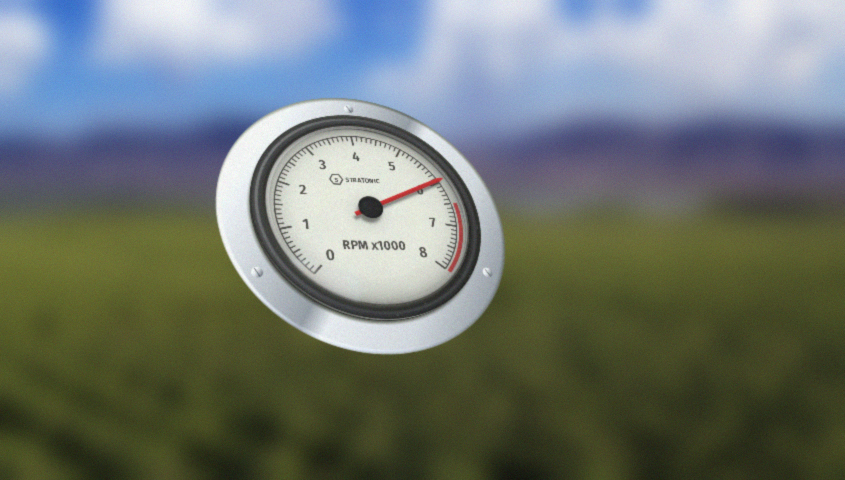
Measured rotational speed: rpm 6000
